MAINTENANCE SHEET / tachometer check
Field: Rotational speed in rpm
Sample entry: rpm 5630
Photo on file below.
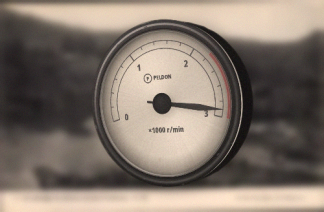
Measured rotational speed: rpm 2900
